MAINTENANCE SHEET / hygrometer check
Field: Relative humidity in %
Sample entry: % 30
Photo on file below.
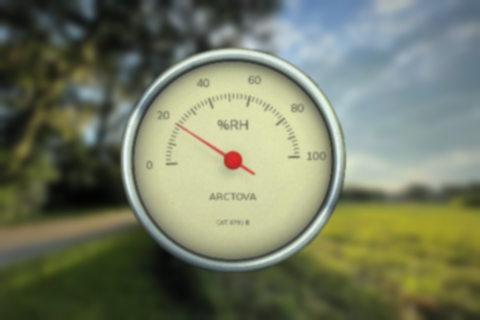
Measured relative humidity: % 20
